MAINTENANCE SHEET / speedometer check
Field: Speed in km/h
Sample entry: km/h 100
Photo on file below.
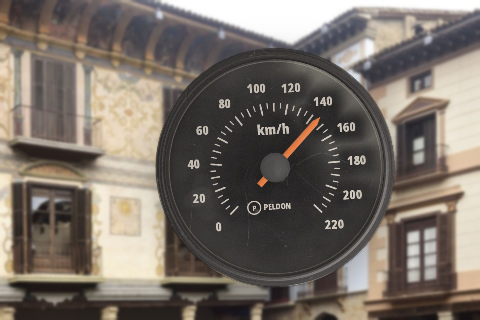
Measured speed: km/h 145
